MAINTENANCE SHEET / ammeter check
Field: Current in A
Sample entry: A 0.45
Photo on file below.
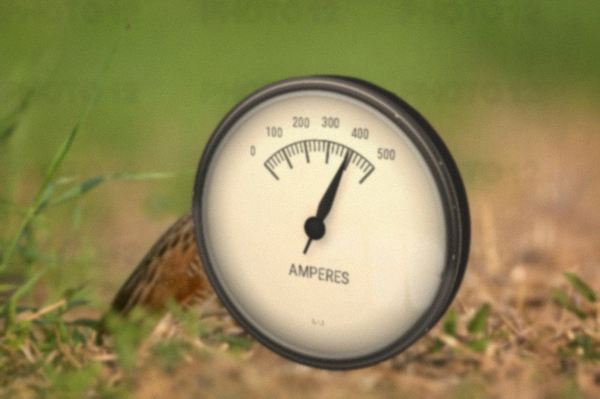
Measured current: A 400
